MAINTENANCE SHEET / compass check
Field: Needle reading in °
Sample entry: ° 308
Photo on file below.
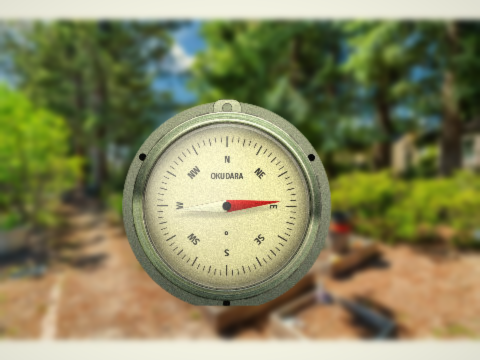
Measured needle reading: ° 85
